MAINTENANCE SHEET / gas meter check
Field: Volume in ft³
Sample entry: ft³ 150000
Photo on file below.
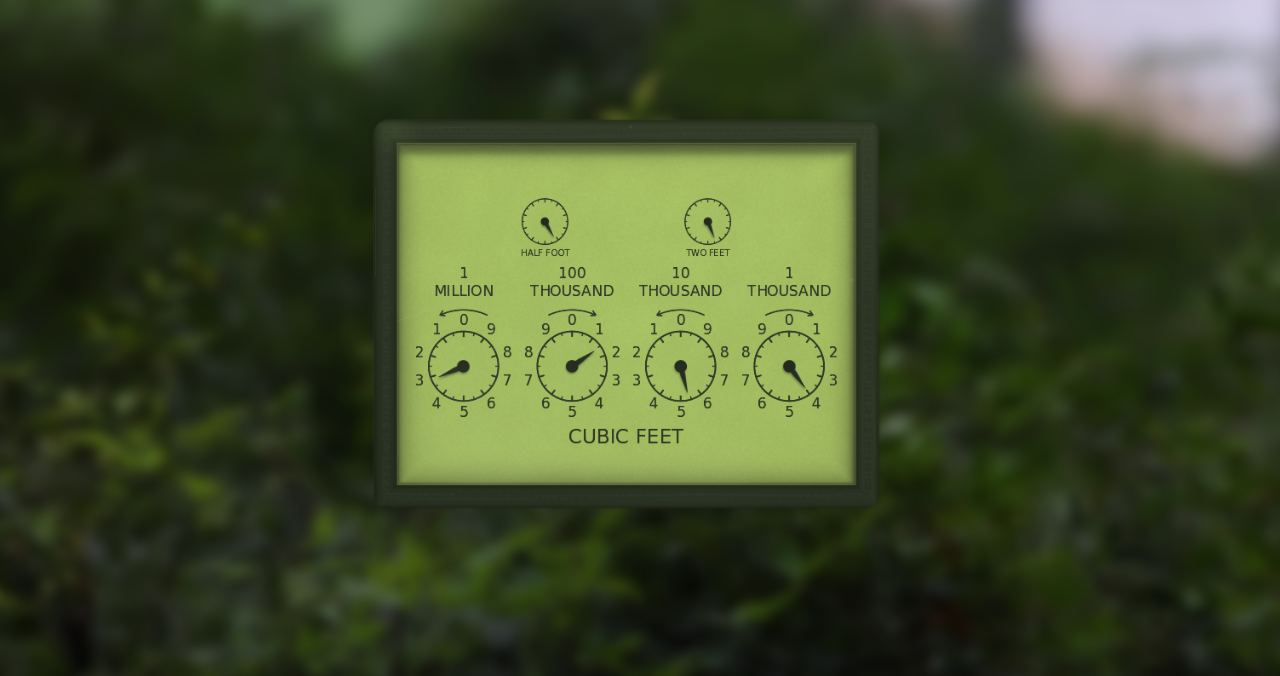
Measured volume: ft³ 315400
